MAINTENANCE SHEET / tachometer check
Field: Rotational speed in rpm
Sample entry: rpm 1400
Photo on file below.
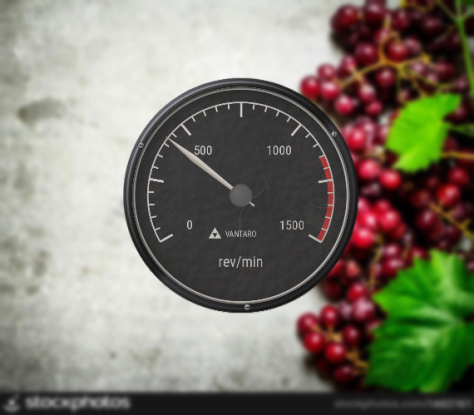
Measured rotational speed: rpm 425
